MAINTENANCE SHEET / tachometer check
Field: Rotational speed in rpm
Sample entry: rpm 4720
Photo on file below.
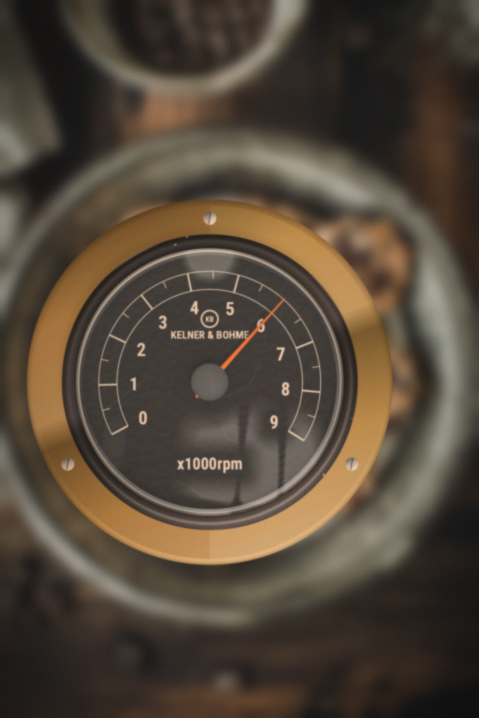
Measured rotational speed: rpm 6000
